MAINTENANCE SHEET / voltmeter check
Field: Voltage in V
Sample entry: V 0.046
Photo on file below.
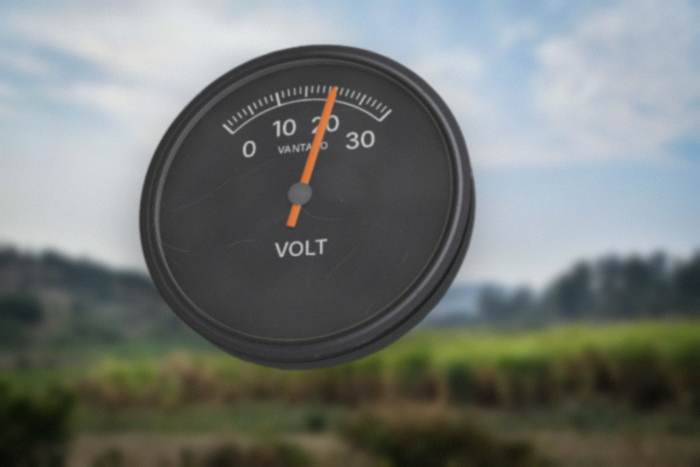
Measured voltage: V 20
